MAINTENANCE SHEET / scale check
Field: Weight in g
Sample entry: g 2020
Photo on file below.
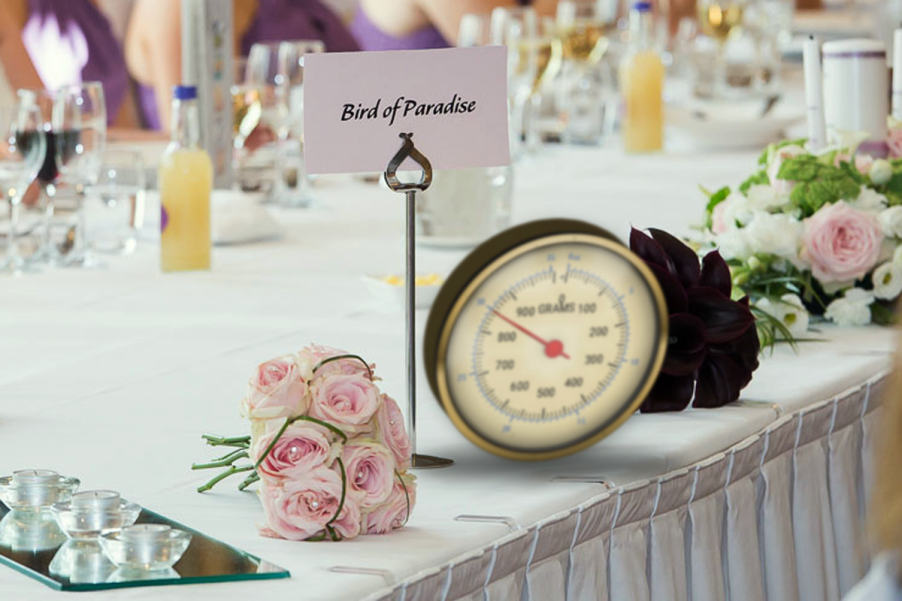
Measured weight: g 850
